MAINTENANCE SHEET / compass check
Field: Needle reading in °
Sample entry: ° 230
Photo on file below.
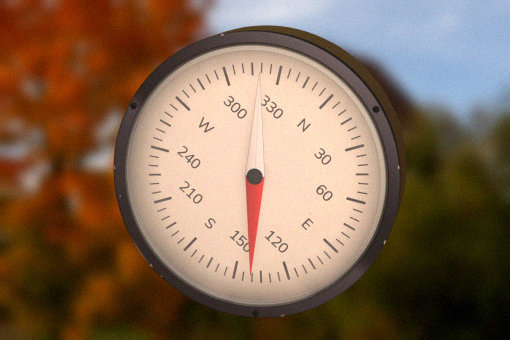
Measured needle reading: ° 140
